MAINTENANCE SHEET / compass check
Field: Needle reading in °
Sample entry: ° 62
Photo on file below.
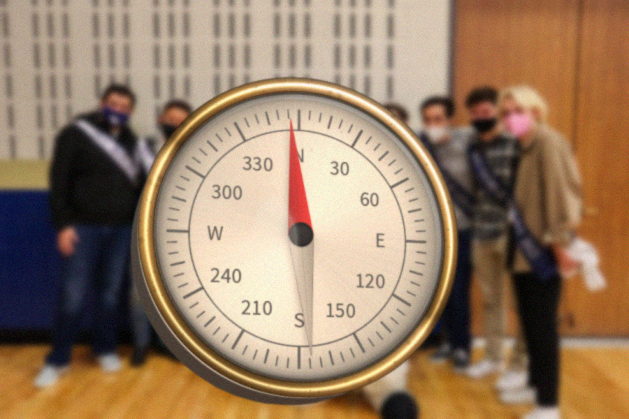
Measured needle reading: ° 355
